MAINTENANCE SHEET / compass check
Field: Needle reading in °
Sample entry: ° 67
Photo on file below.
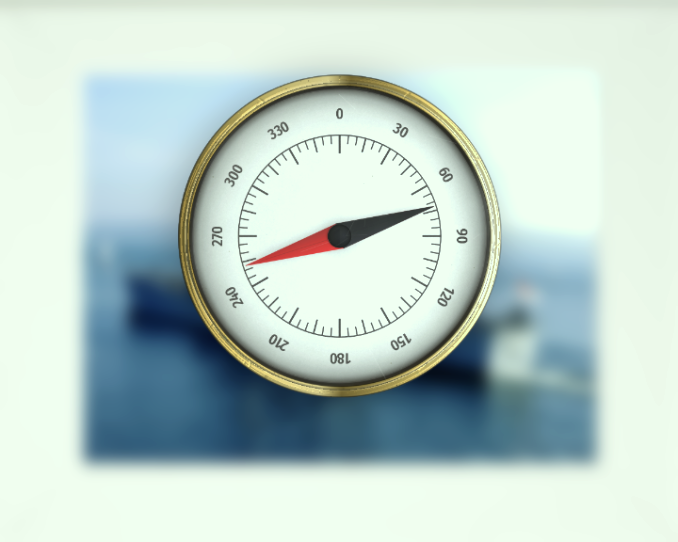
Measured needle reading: ° 252.5
